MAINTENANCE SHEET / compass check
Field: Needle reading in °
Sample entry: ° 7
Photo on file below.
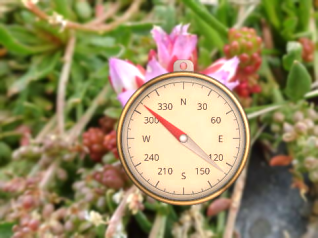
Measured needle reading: ° 310
